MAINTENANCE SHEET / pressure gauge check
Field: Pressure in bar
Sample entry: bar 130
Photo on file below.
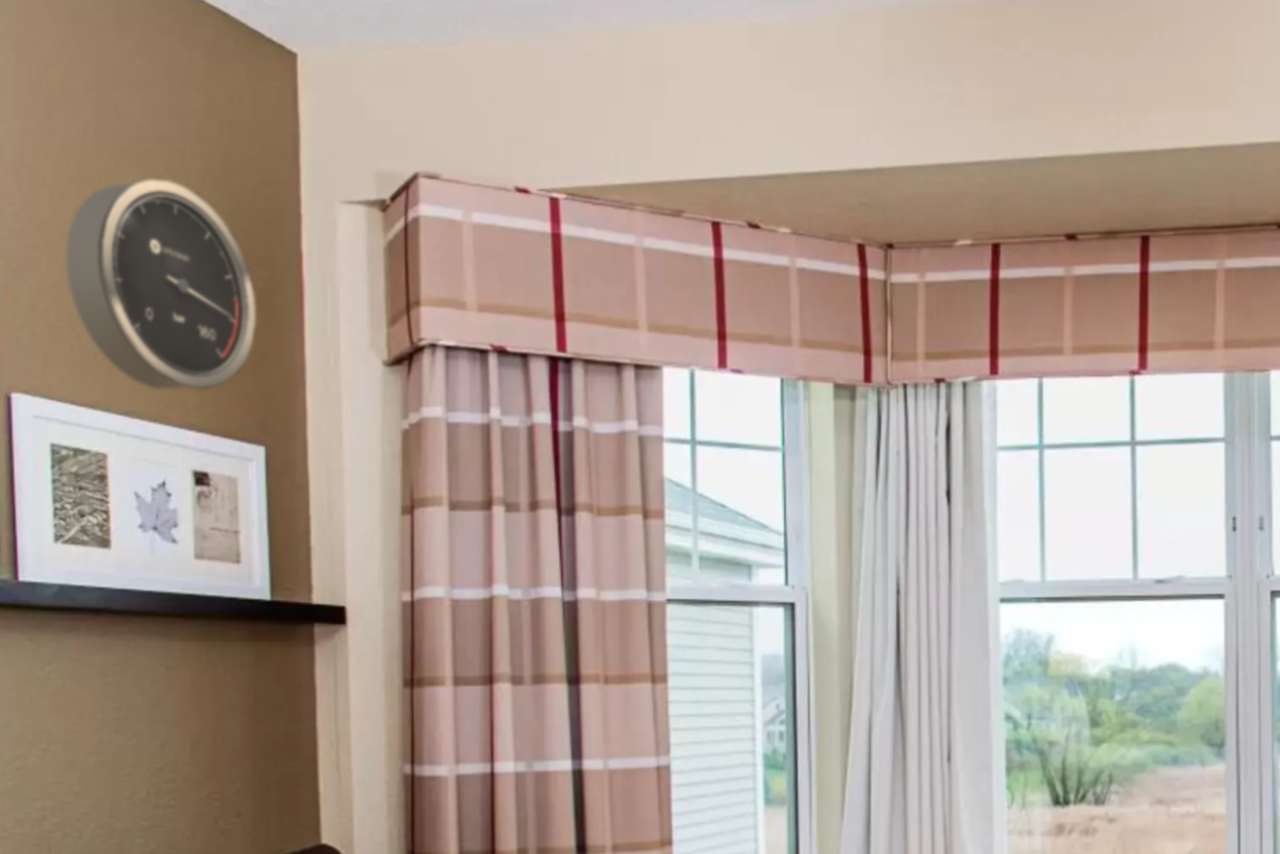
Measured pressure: bar 140
